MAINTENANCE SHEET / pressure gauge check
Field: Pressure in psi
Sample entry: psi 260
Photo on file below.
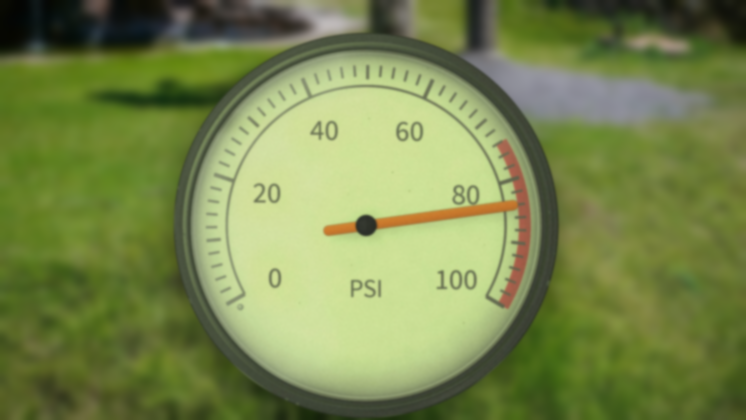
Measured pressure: psi 84
